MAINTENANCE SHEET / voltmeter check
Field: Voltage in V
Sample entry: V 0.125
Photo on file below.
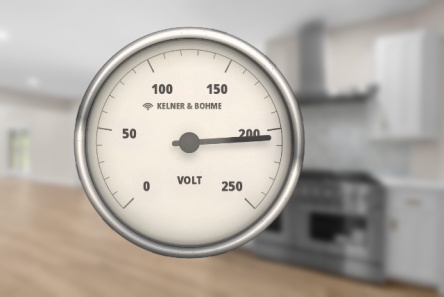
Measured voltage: V 205
